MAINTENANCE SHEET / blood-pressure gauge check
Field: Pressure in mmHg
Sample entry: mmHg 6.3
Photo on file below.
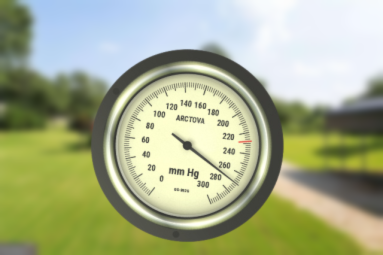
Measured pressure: mmHg 270
